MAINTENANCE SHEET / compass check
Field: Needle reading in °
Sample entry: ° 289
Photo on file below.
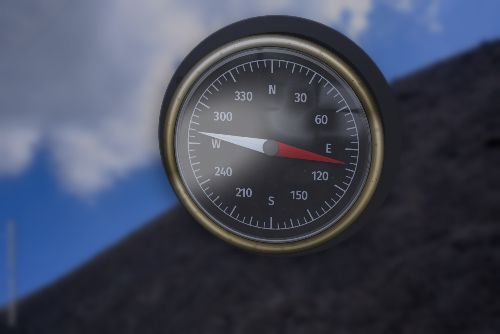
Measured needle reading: ° 100
